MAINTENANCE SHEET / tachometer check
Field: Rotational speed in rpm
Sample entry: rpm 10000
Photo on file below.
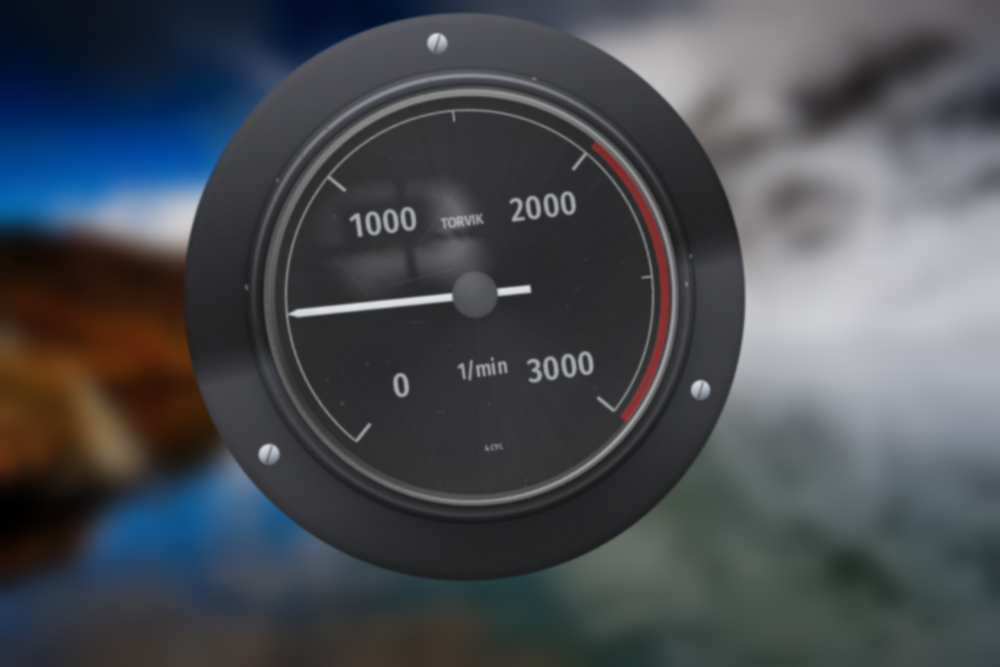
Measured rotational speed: rpm 500
